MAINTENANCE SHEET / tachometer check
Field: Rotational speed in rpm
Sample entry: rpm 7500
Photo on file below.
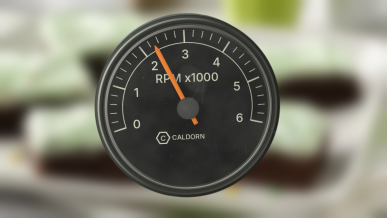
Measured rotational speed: rpm 2300
